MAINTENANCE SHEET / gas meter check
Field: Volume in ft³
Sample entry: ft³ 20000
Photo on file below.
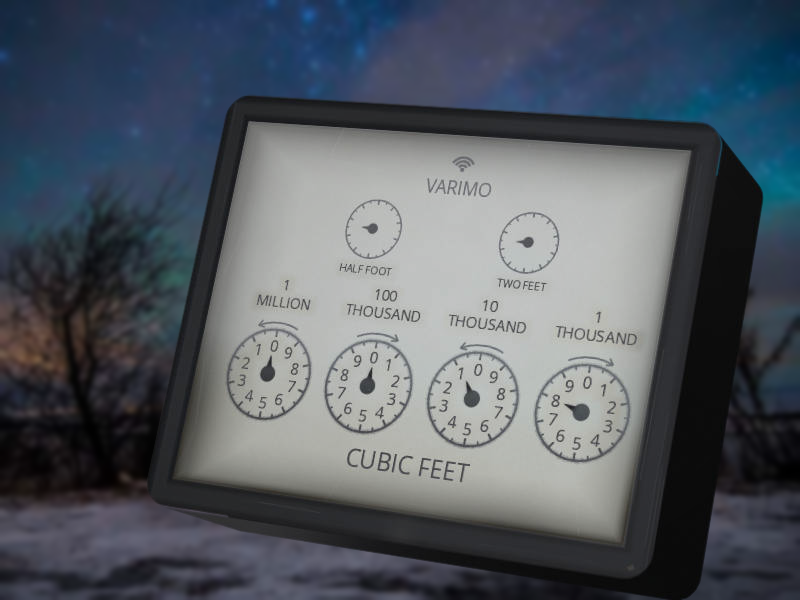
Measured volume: ft³ 800
